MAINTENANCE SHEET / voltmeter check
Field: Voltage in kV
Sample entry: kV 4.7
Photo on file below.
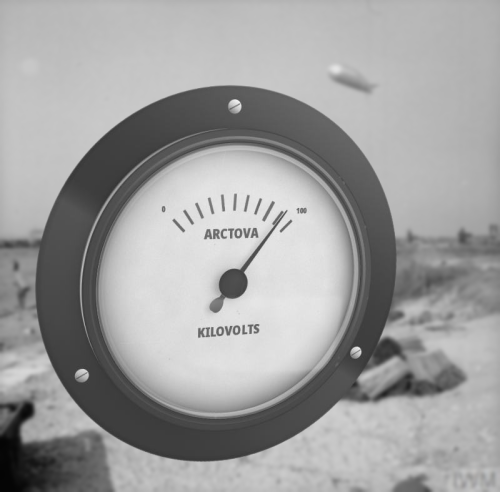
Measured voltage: kV 90
